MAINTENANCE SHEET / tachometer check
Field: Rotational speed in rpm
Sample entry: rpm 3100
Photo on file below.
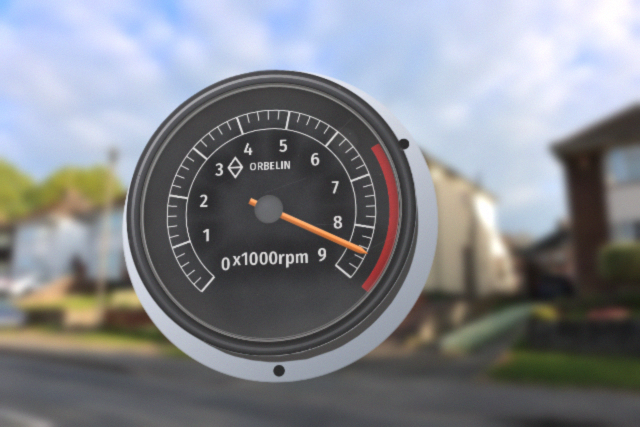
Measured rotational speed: rpm 8500
